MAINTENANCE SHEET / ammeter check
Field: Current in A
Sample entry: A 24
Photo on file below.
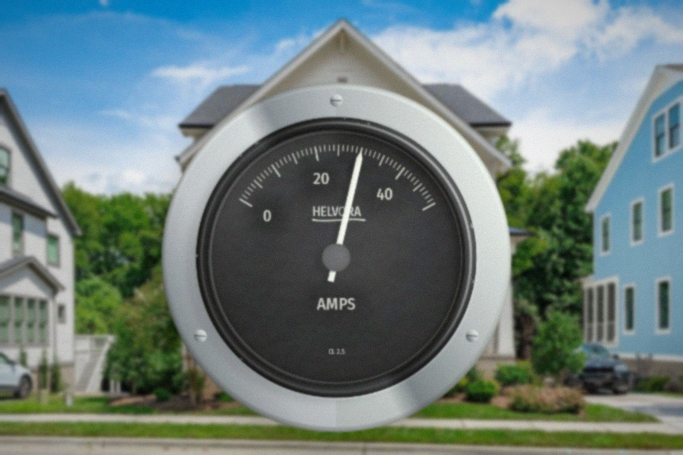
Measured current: A 30
